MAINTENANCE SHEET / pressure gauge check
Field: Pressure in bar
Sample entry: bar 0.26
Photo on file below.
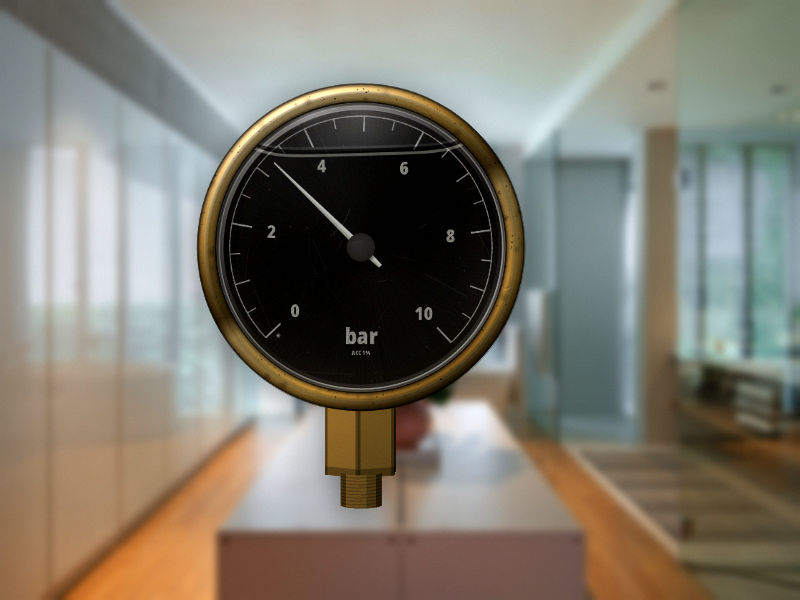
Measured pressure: bar 3.25
